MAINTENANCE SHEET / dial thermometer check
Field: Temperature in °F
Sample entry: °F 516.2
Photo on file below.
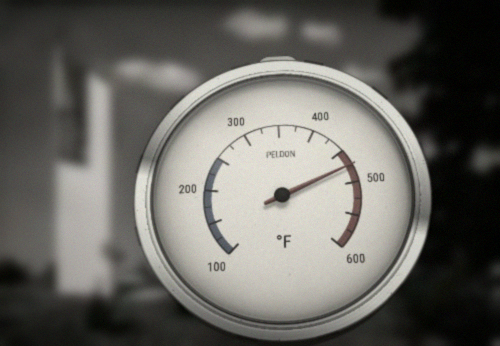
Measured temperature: °F 475
